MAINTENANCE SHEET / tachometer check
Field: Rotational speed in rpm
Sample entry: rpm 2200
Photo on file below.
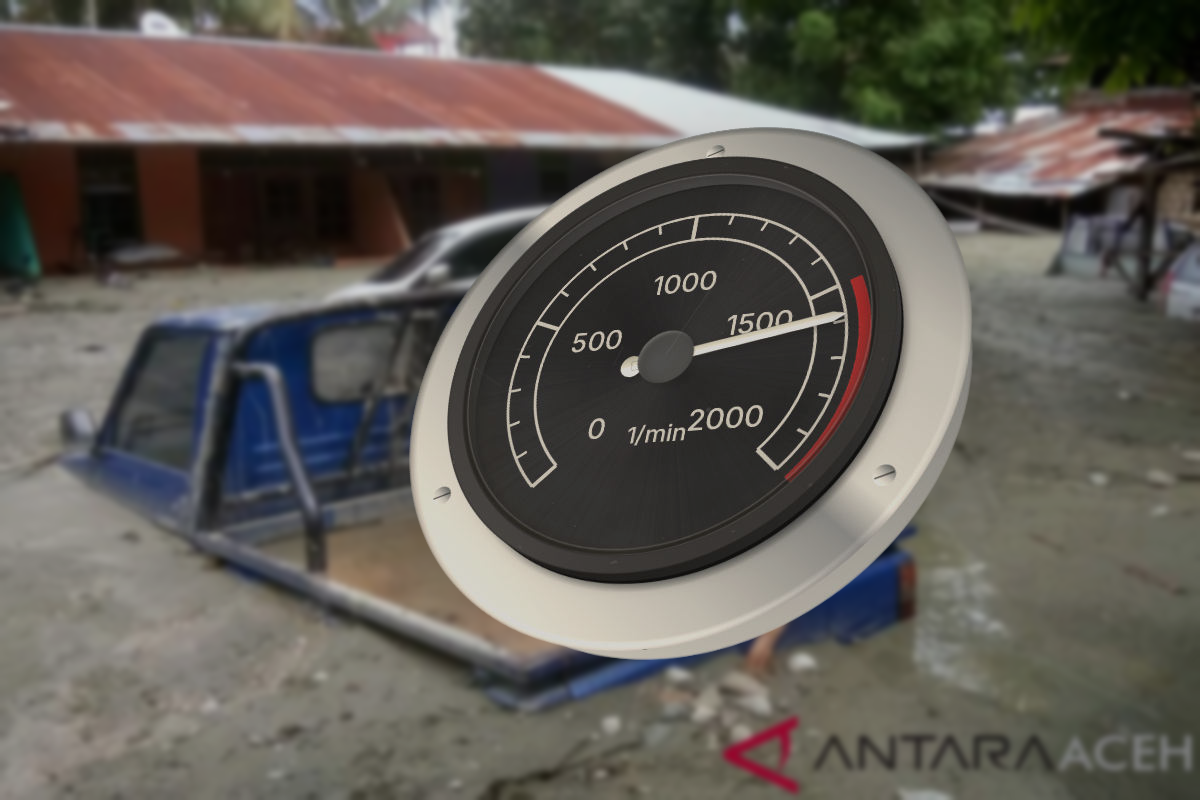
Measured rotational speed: rpm 1600
